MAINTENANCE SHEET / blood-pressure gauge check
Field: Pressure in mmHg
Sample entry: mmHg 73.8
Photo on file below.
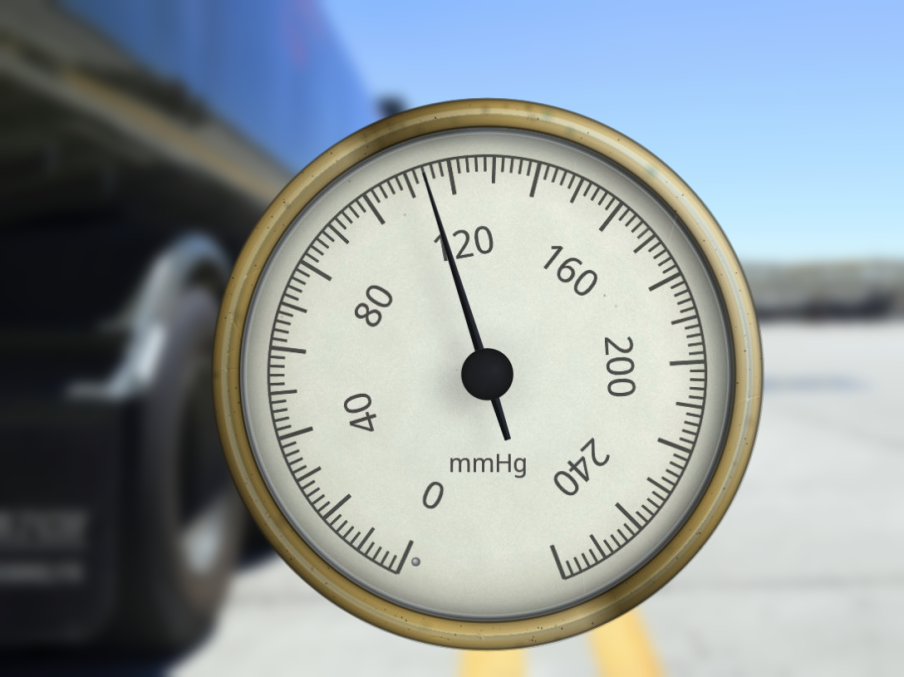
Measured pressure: mmHg 114
